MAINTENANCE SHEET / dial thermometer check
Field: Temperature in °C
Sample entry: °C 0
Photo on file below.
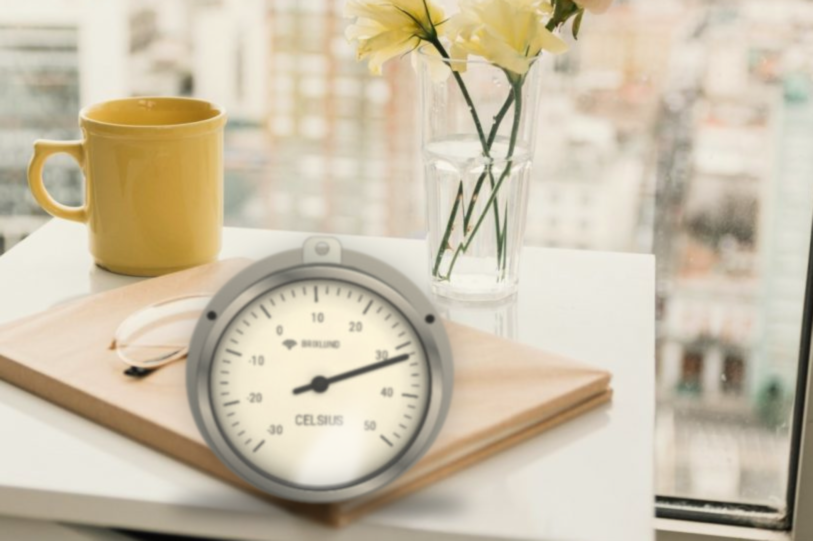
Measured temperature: °C 32
